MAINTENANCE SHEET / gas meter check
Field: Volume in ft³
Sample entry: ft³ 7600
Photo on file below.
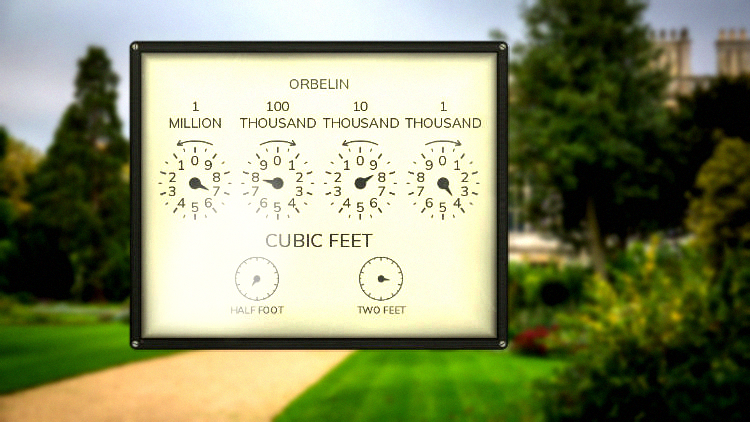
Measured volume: ft³ 678400
